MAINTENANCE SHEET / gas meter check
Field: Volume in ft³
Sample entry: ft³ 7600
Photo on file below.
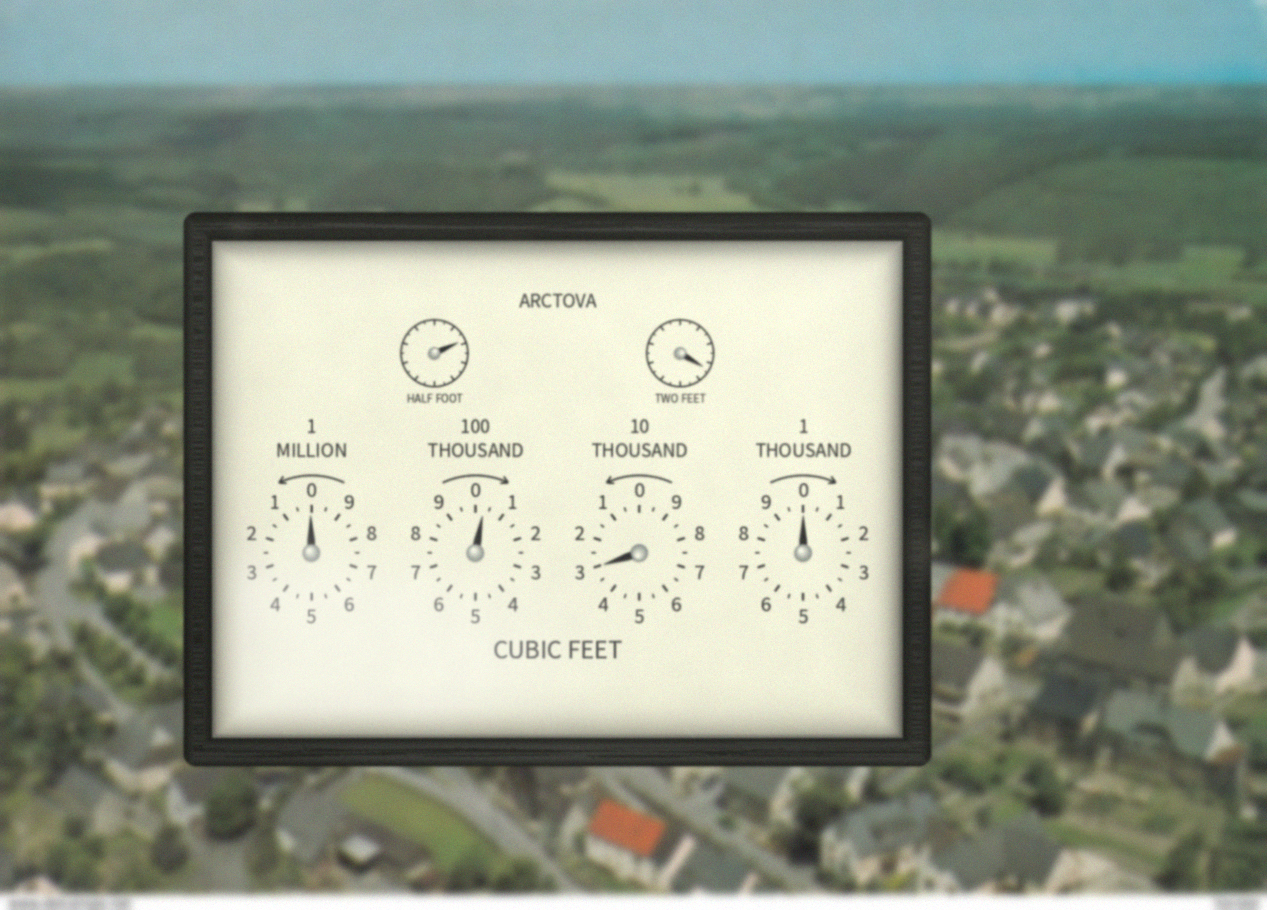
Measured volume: ft³ 3000
